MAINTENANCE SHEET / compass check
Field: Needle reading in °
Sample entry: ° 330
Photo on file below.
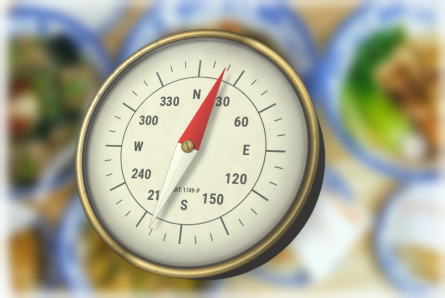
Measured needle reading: ° 20
